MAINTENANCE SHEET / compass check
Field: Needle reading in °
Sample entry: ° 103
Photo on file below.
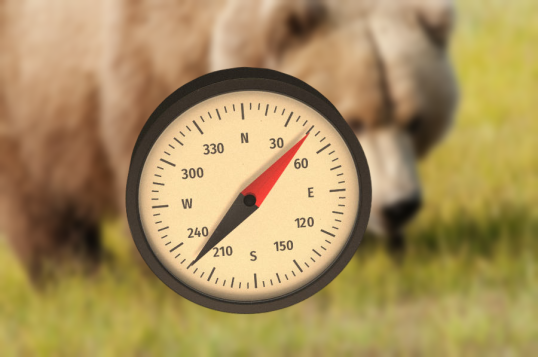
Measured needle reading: ° 45
